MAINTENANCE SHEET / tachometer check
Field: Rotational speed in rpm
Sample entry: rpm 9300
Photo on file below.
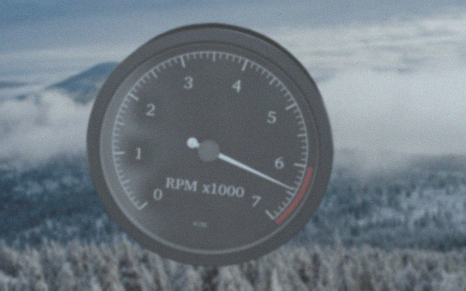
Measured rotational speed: rpm 6400
